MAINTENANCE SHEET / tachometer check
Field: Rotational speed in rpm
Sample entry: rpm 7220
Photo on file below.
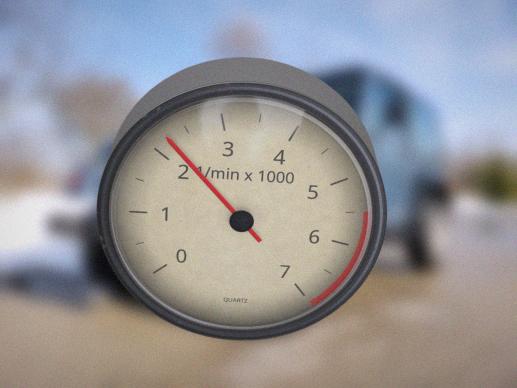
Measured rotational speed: rpm 2250
